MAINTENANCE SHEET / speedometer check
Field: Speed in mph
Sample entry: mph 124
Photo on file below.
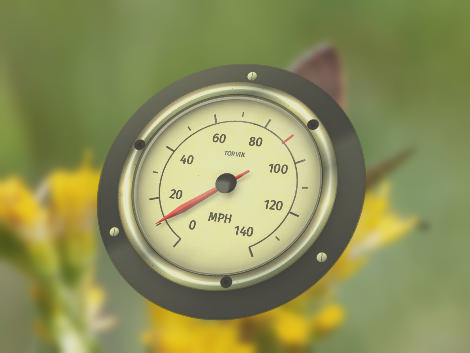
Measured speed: mph 10
